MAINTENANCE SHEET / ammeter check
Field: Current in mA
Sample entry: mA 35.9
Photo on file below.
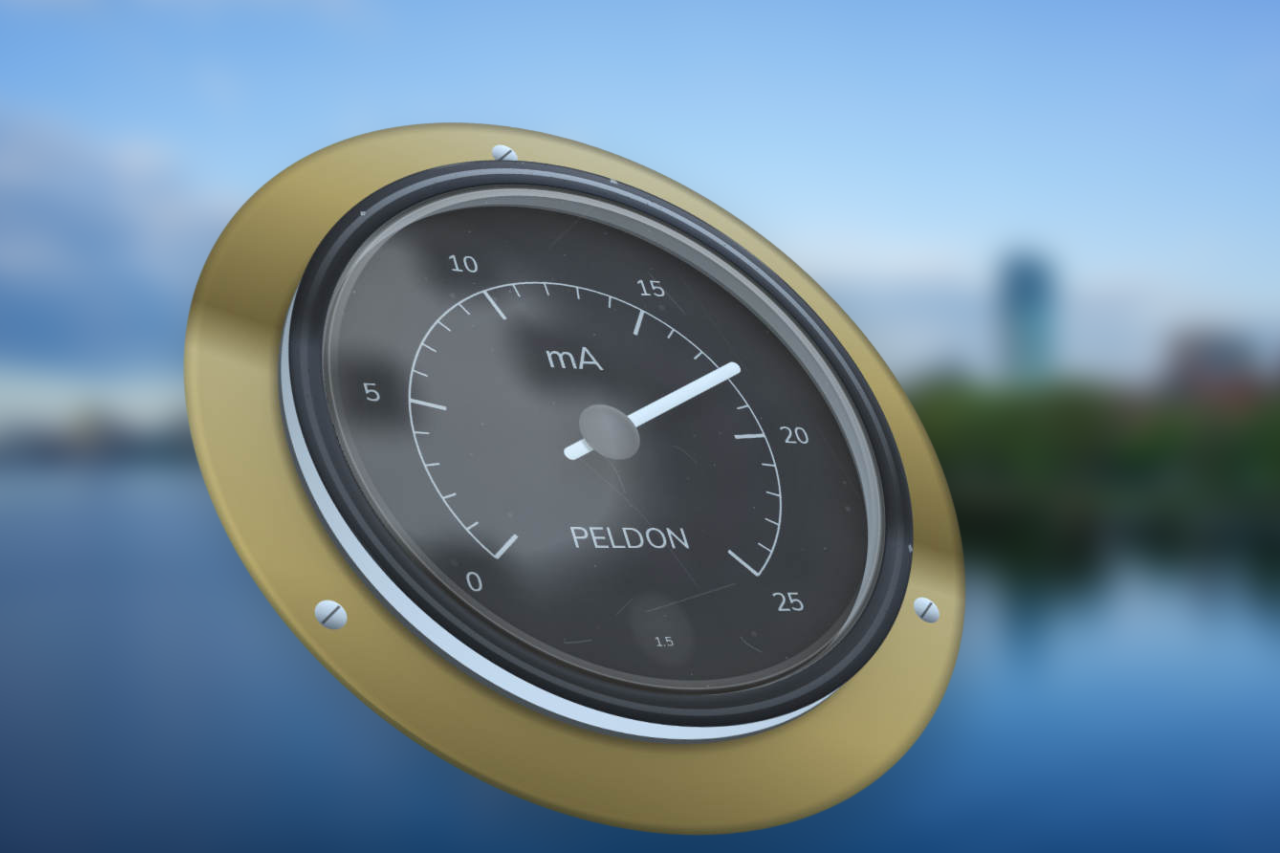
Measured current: mA 18
